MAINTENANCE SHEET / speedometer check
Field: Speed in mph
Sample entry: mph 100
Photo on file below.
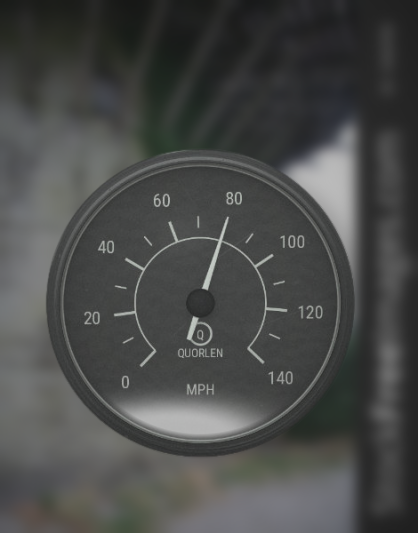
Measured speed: mph 80
